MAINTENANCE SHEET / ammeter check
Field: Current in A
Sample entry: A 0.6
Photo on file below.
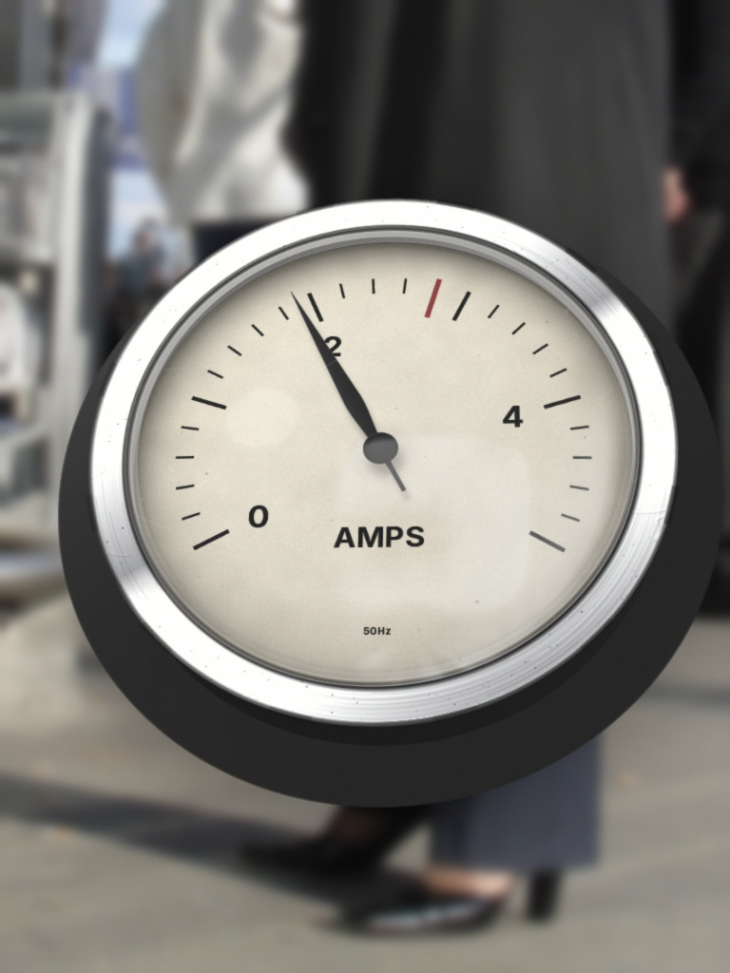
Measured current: A 1.9
